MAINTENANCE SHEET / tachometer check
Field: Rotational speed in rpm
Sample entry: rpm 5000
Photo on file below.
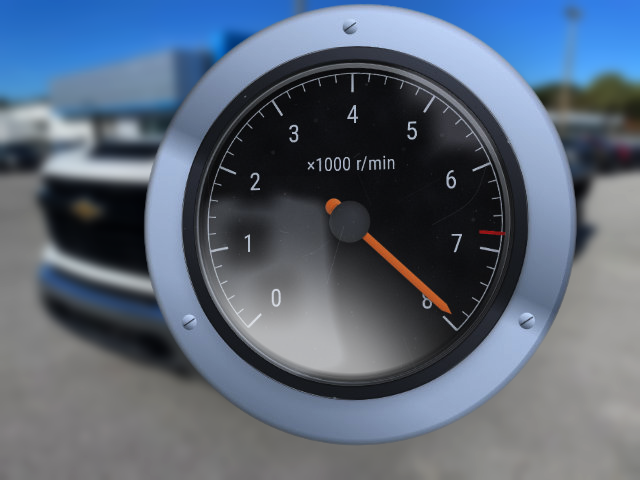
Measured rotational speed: rpm 7900
